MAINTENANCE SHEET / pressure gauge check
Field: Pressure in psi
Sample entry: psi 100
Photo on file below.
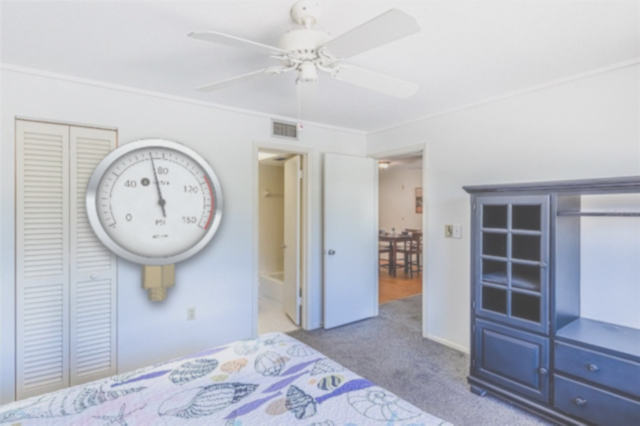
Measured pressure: psi 70
